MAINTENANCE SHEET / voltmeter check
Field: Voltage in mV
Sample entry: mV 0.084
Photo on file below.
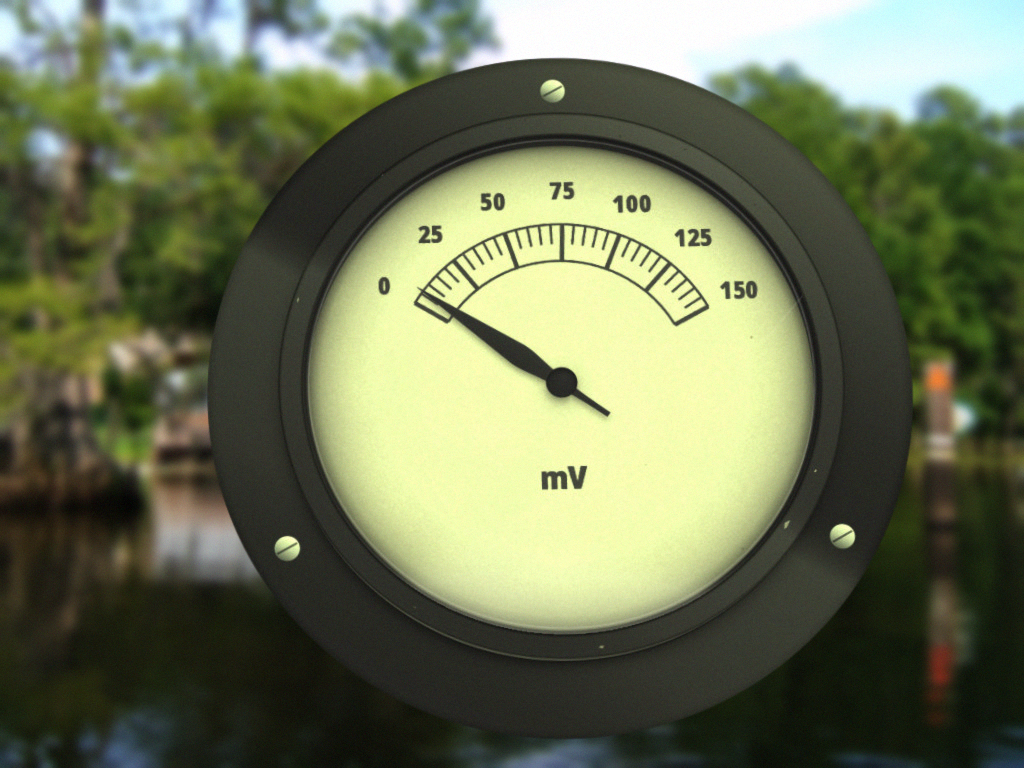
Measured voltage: mV 5
